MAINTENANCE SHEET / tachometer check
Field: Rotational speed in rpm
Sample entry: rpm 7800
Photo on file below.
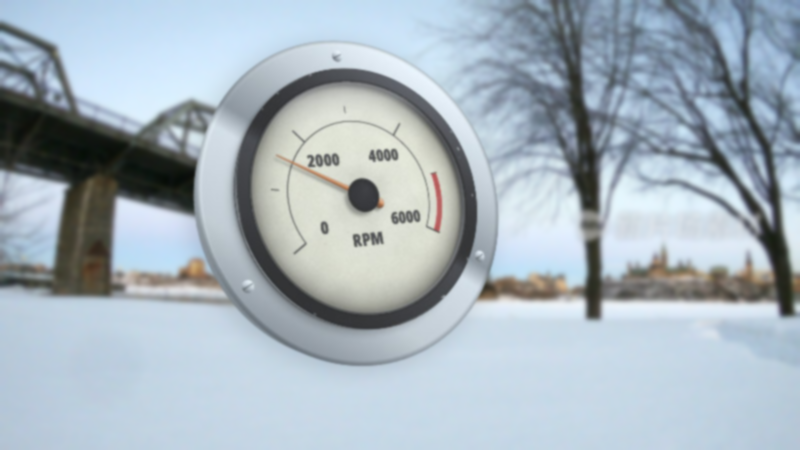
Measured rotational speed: rpm 1500
